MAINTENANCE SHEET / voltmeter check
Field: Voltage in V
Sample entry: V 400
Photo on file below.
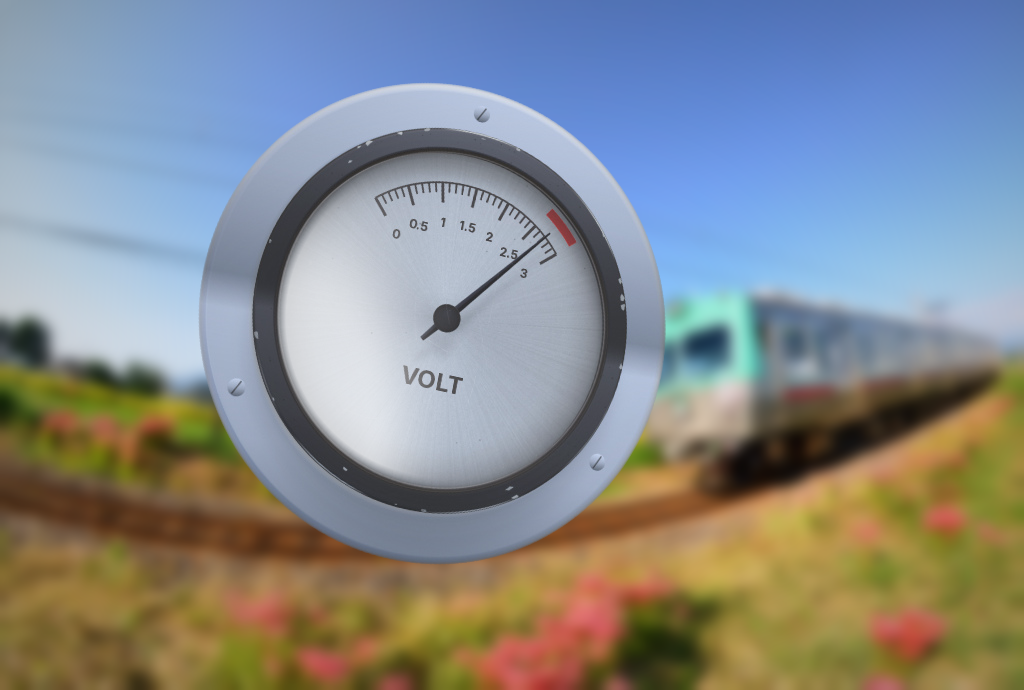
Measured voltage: V 2.7
